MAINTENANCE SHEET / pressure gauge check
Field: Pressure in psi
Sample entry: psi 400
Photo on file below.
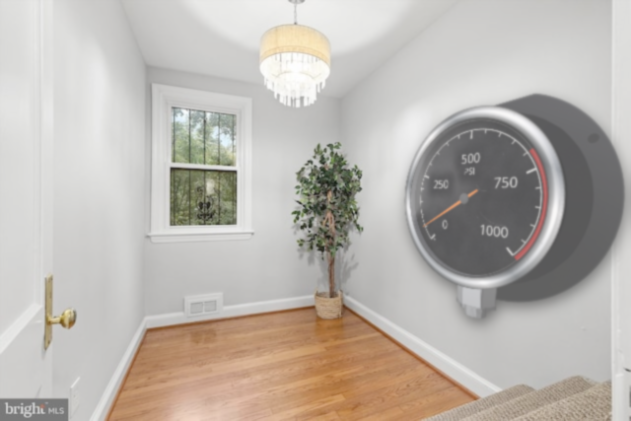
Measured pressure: psi 50
